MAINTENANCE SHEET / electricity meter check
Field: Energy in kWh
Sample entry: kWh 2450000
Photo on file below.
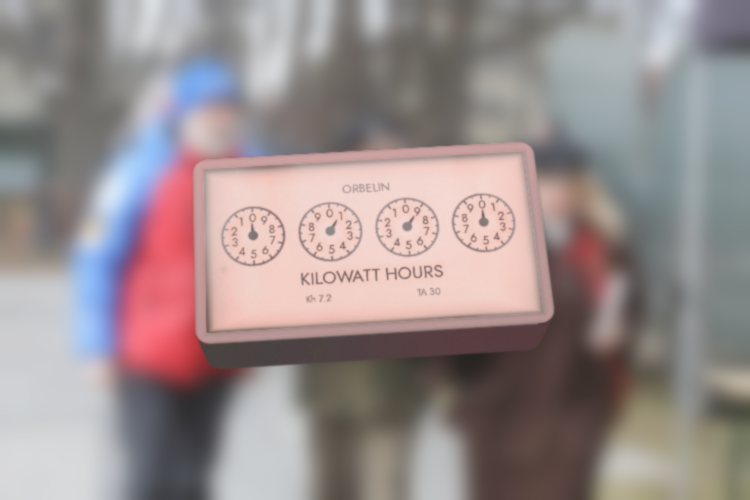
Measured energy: kWh 90
